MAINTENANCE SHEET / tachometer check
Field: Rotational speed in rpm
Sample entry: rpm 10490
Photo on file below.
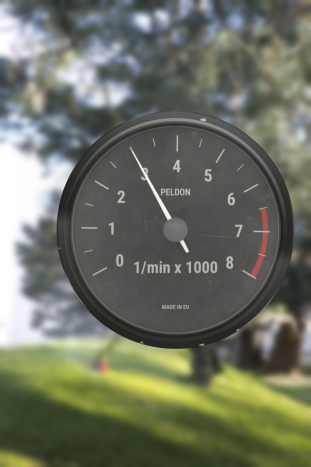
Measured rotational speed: rpm 3000
